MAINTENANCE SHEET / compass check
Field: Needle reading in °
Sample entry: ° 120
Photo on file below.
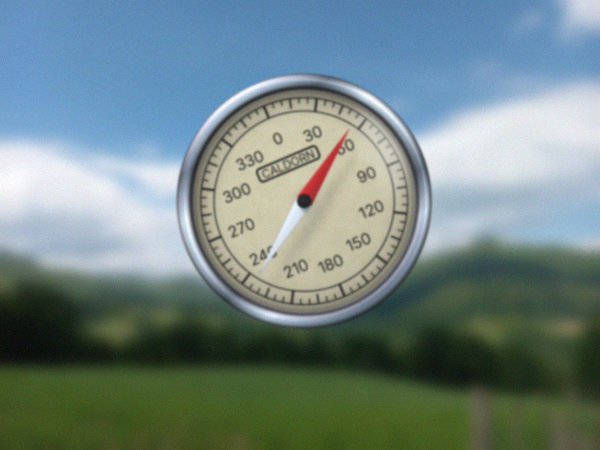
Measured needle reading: ° 55
